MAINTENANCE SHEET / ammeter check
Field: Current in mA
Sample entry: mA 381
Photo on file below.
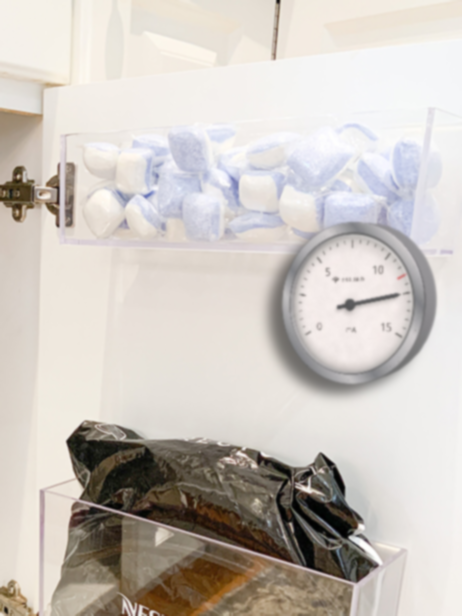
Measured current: mA 12.5
